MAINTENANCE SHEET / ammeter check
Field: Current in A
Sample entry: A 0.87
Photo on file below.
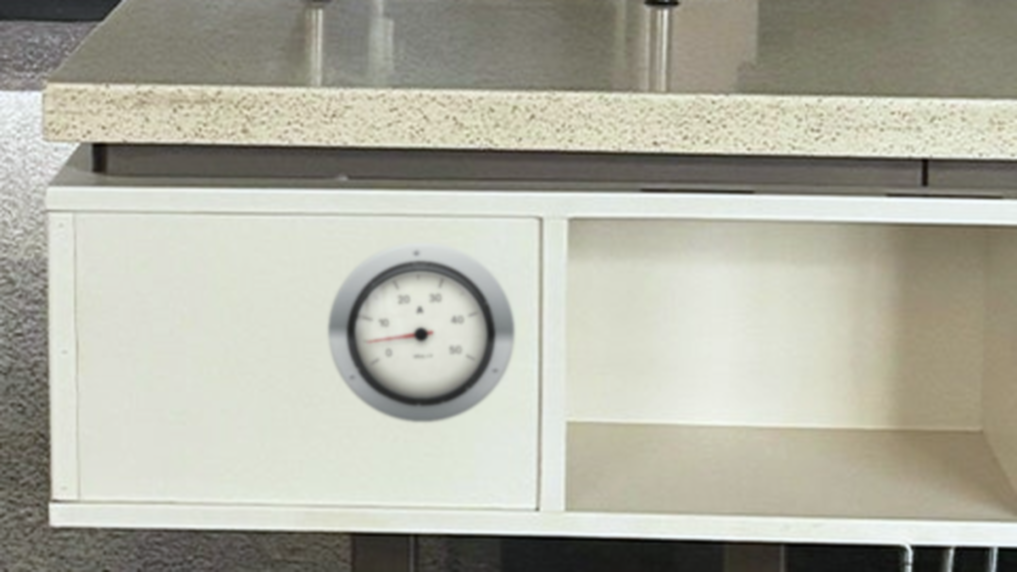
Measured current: A 5
